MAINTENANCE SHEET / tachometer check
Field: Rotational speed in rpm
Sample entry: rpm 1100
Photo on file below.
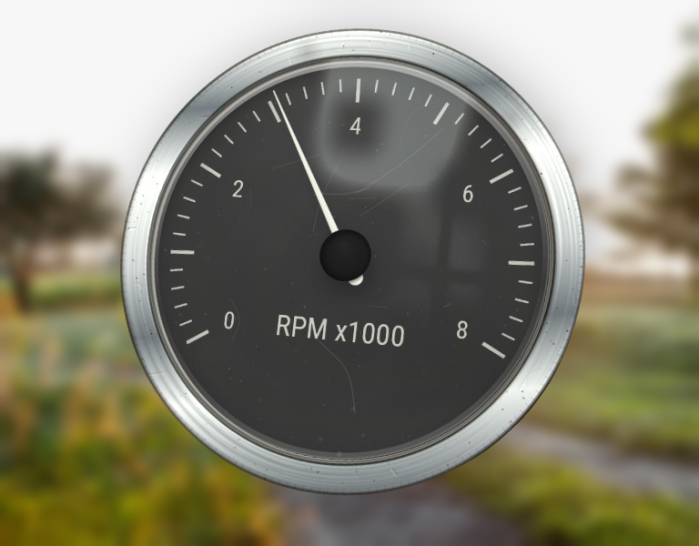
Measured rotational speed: rpm 3100
